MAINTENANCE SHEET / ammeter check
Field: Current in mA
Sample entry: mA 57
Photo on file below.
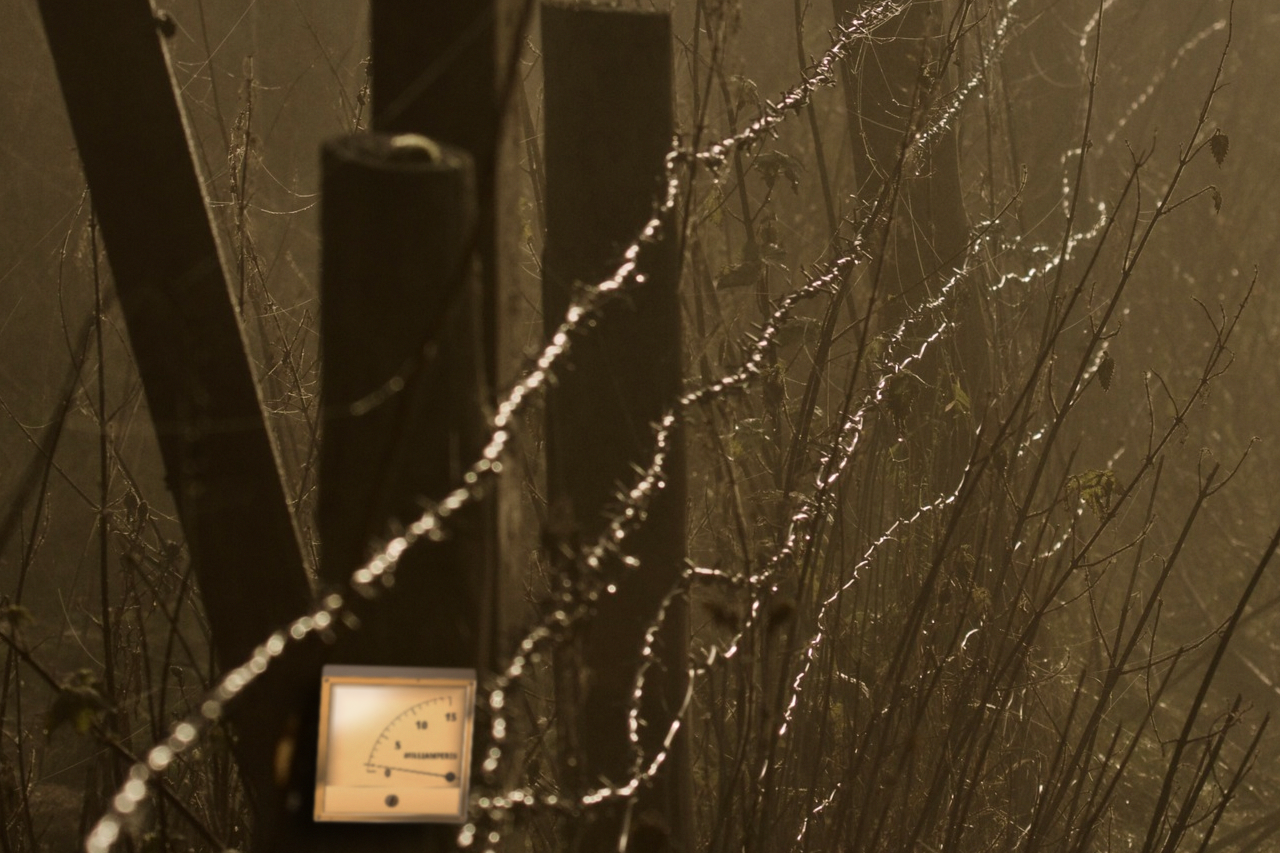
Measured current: mA 1
